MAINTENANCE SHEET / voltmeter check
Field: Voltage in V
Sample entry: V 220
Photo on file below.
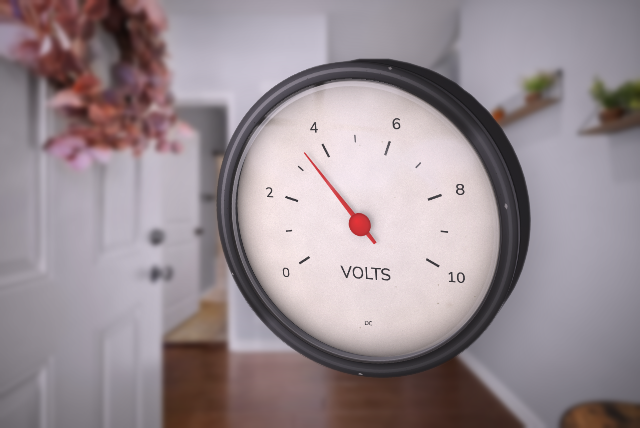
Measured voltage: V 3.5
